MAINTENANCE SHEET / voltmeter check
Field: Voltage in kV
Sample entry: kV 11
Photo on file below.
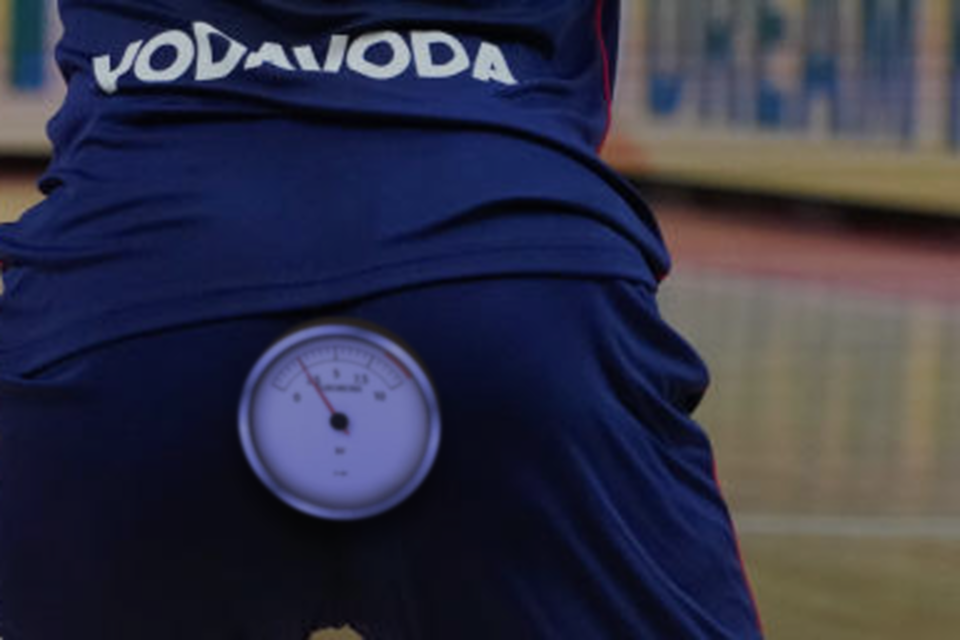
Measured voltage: kV 2.5
